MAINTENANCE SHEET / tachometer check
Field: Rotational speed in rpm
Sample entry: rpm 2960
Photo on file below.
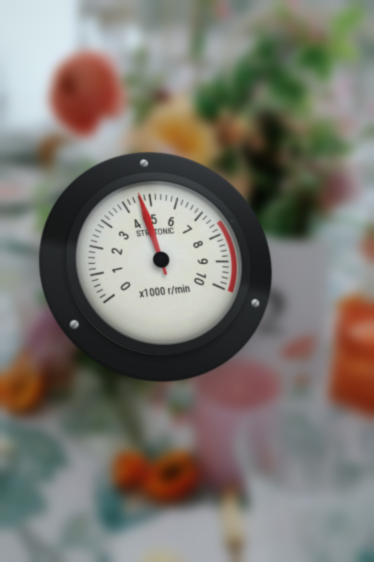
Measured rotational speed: rpm 4600
